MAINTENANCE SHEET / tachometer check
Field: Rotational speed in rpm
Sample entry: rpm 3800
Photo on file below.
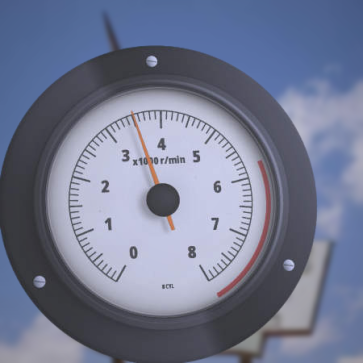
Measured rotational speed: rpm 3500
